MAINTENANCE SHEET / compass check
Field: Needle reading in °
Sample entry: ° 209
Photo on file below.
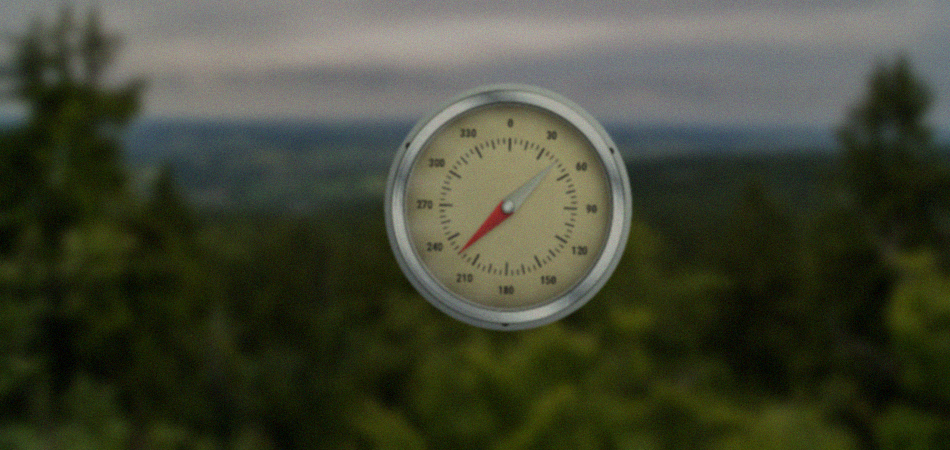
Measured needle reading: ° 225
